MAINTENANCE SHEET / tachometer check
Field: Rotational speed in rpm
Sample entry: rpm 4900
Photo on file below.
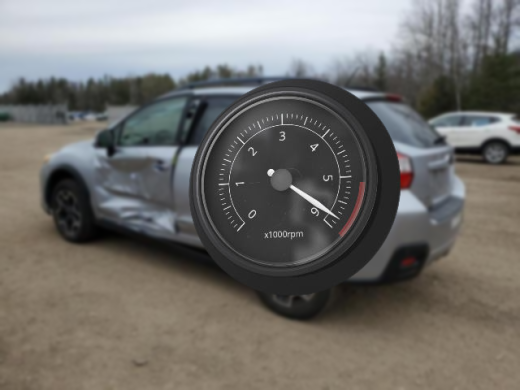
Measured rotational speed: rpm 5800
